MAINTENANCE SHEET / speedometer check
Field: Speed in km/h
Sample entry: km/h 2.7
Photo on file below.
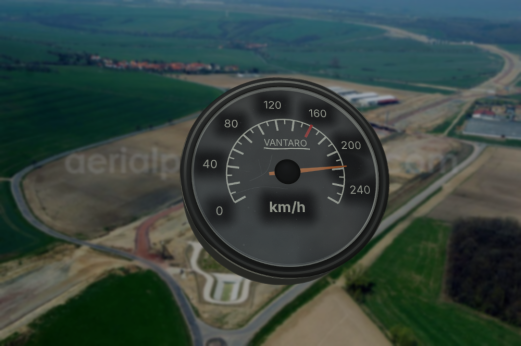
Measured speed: km/h 220
